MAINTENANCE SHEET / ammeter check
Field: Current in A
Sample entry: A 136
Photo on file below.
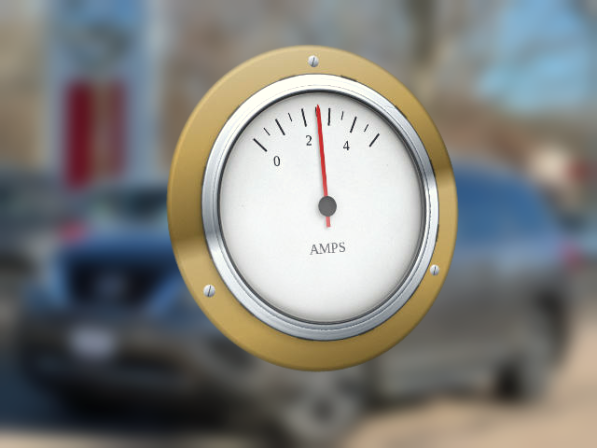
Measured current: A 2.5
